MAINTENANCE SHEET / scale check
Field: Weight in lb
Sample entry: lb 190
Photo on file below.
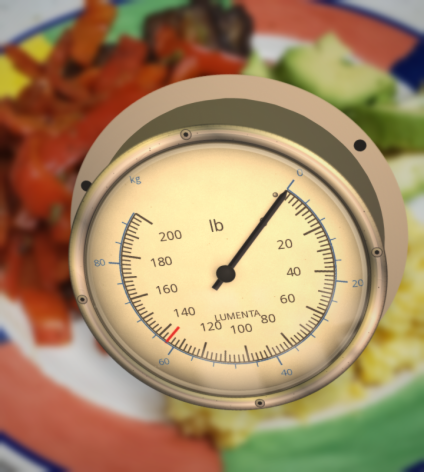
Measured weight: lb 0
